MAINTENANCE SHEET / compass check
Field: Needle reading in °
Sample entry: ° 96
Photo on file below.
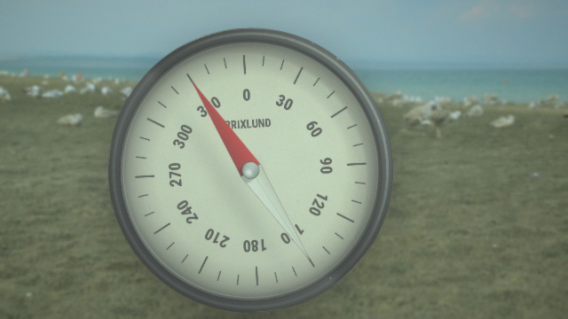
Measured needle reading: ° 330
